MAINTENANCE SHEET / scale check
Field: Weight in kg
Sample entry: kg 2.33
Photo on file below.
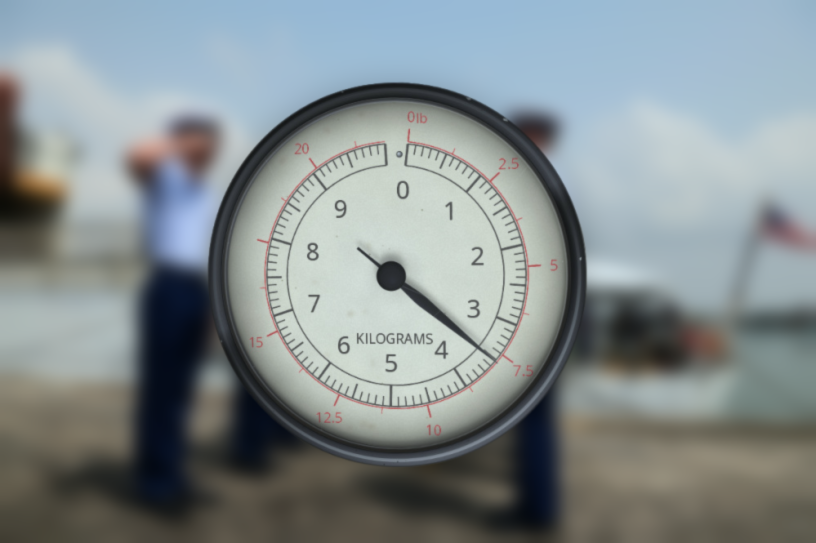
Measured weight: kg 3.5
